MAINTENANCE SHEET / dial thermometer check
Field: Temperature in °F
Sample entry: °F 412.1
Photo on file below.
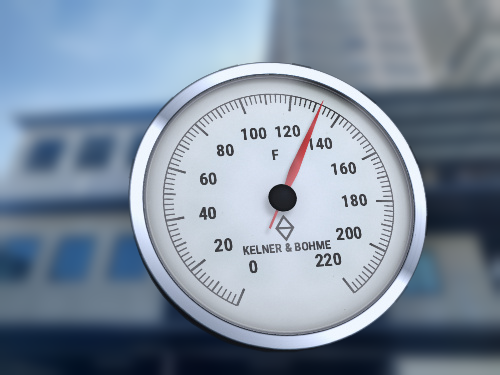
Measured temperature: °F 132
